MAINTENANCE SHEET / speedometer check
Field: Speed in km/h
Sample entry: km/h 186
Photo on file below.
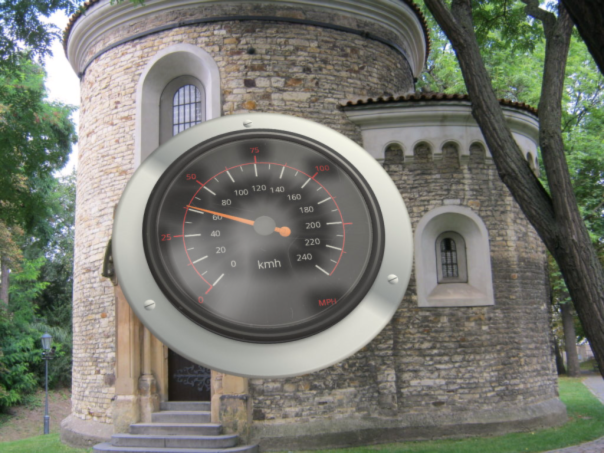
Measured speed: km/h 60
